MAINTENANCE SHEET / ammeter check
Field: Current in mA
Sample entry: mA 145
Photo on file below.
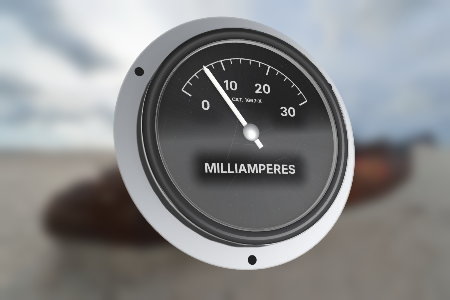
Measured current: mA 6
